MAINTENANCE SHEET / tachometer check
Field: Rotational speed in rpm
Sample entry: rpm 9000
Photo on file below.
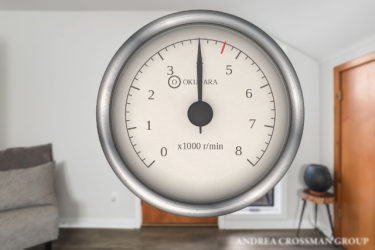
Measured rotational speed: rpm 4000
